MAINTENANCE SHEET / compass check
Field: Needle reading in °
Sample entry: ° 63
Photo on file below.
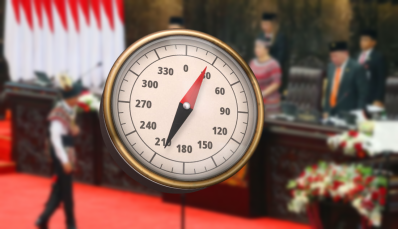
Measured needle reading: ° 25
